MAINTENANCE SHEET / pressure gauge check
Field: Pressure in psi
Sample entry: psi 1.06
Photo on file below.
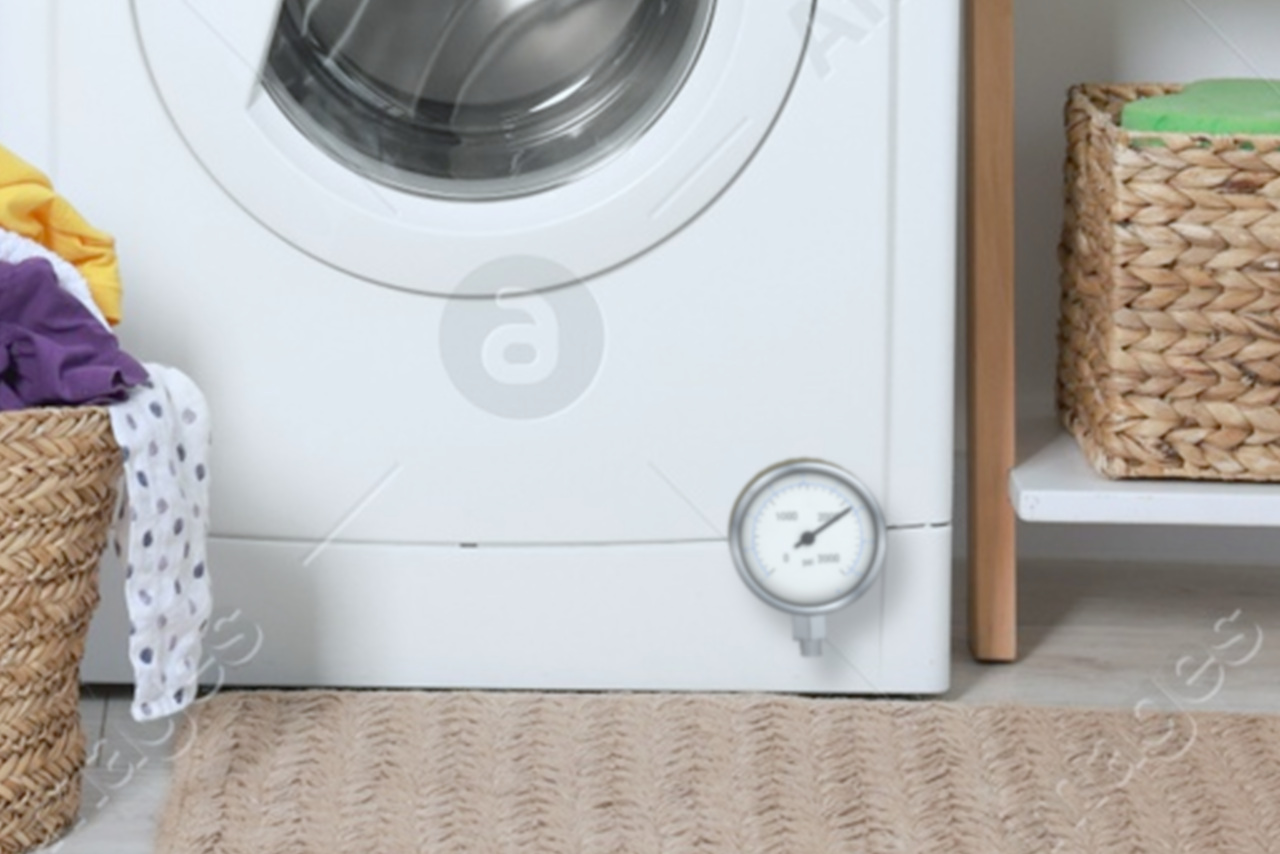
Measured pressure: psi 2100
